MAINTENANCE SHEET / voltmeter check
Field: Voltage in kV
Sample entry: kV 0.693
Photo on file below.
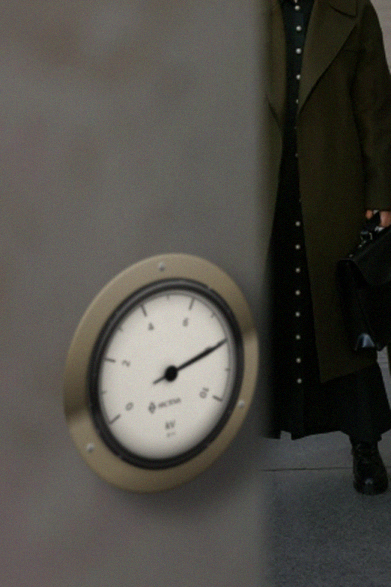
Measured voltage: kV 8
